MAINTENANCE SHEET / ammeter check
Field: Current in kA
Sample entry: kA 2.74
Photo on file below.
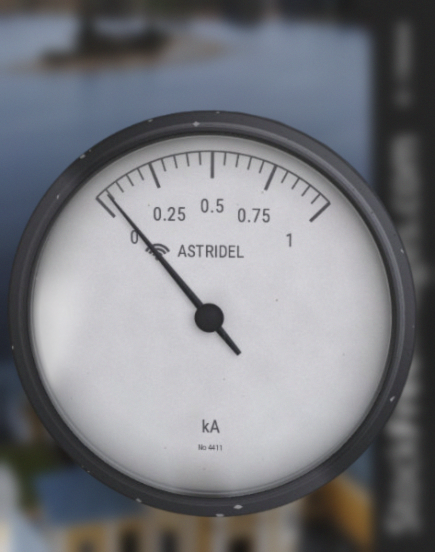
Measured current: kA 0.05
